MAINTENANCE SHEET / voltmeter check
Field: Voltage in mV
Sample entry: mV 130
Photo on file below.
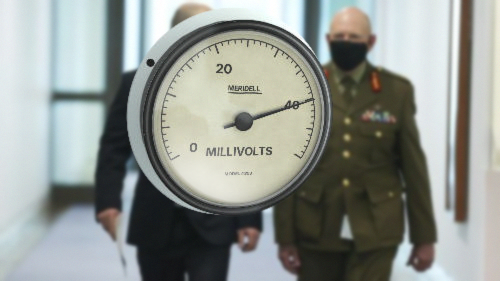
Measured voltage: mV 40
